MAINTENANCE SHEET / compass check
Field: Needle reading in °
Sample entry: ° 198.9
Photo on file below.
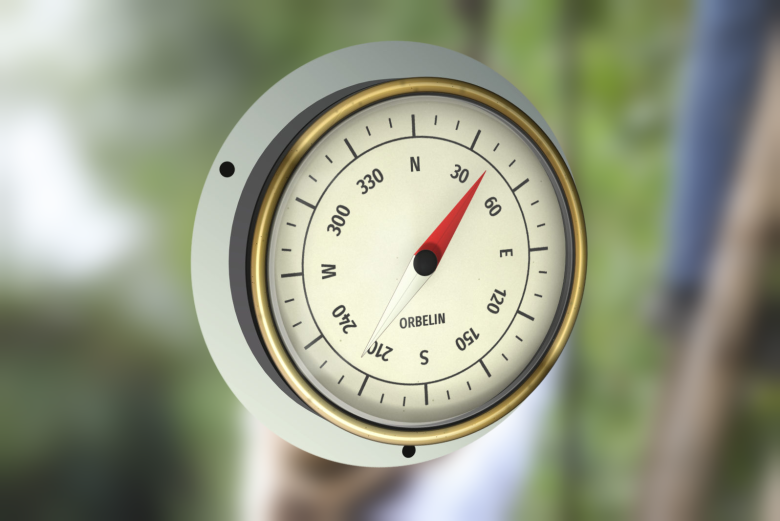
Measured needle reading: ° 40
